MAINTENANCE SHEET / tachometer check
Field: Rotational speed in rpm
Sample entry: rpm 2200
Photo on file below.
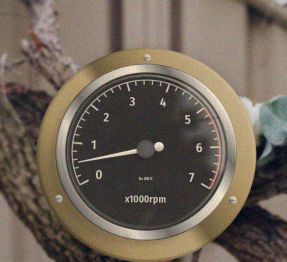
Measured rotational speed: rpm 500
